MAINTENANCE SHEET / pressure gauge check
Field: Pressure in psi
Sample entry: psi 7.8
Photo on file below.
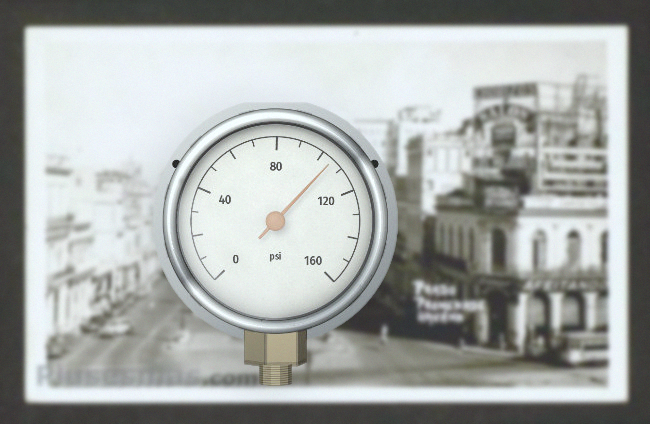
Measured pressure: psi 105
